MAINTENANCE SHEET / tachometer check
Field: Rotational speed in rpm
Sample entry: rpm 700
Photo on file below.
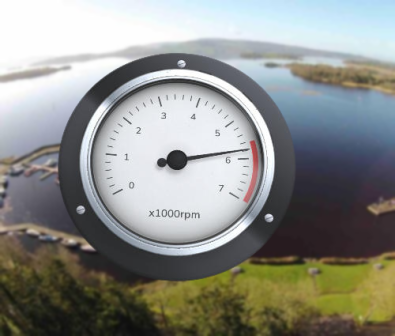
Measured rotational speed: rpm 5800
